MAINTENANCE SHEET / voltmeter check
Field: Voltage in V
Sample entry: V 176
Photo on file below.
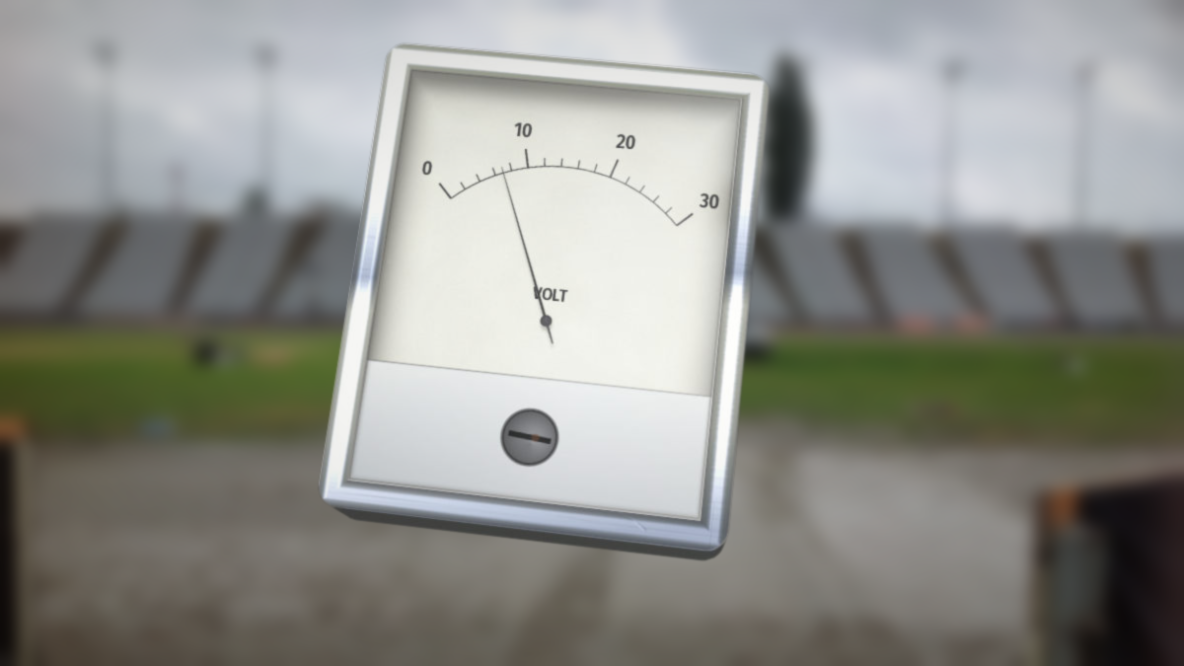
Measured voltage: V 7
